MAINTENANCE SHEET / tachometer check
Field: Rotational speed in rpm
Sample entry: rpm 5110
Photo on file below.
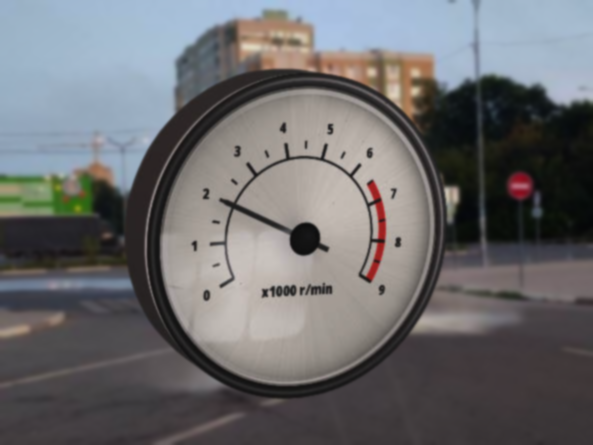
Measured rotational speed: rpm 2000
